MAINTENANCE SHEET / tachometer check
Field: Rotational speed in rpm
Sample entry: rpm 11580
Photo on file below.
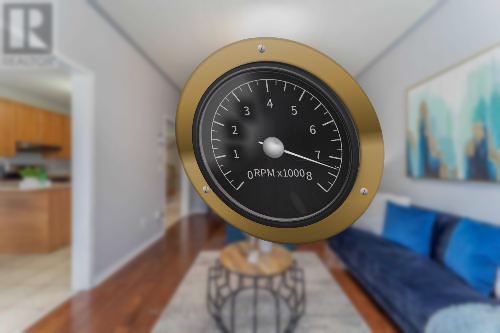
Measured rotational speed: rpm 7250
